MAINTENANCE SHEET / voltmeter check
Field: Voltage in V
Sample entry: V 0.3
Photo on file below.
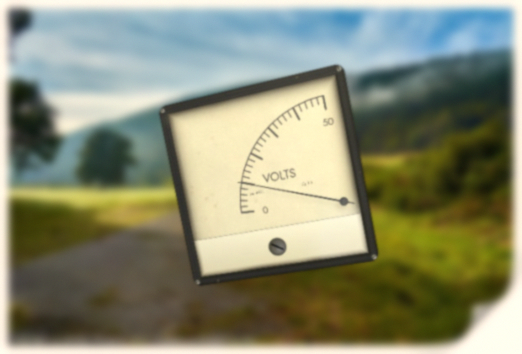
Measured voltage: V 10
